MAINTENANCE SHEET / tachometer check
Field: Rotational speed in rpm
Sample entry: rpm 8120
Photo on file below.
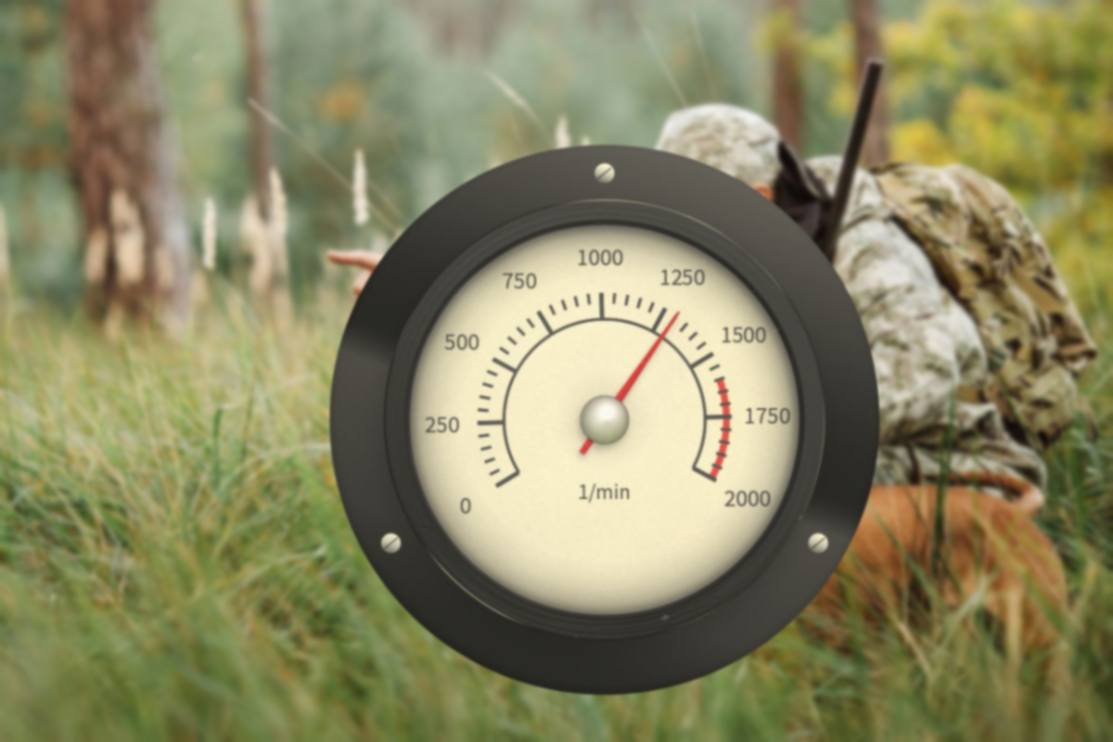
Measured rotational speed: rpm 1300
